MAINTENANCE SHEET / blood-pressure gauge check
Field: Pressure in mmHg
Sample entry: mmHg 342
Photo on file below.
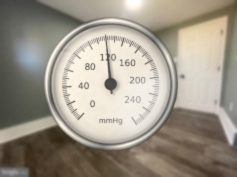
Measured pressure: mmHg 120
